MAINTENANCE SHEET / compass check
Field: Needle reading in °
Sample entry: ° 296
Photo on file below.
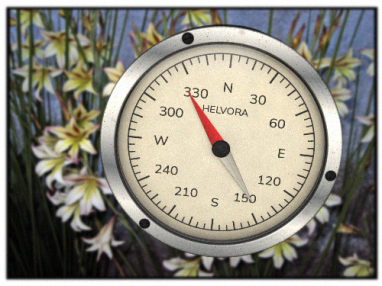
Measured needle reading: ° 325
